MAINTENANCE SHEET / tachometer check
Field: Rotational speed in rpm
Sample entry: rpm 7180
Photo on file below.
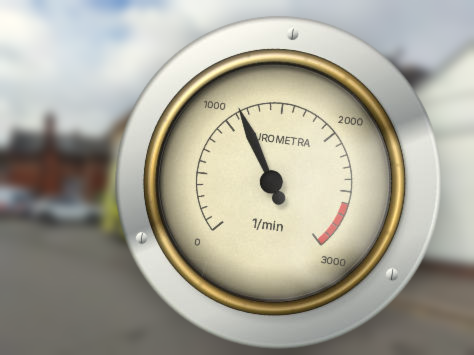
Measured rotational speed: rpm 1150
